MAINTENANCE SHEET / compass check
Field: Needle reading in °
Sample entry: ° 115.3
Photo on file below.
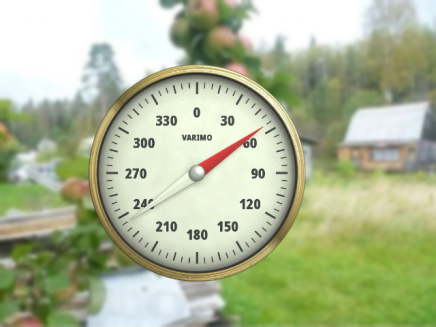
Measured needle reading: ° 55
